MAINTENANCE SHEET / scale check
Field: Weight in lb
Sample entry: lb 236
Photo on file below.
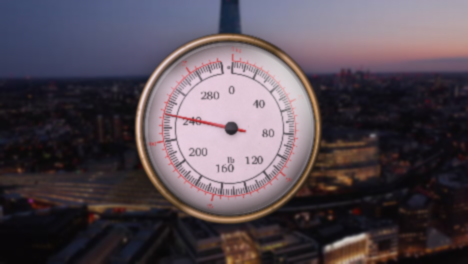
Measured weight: lb 240
